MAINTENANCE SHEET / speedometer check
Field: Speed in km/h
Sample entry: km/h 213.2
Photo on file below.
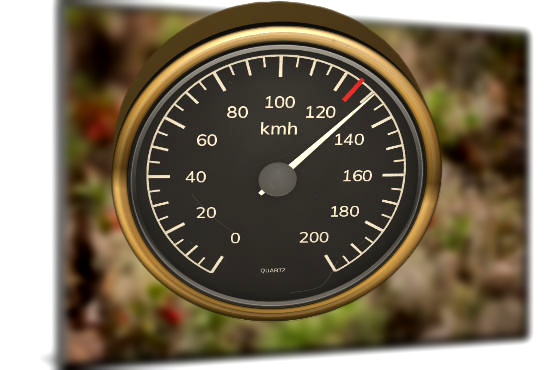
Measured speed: km/h 130
